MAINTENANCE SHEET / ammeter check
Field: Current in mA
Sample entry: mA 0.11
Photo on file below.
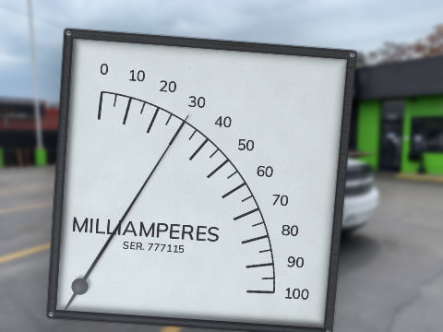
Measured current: mA 30
